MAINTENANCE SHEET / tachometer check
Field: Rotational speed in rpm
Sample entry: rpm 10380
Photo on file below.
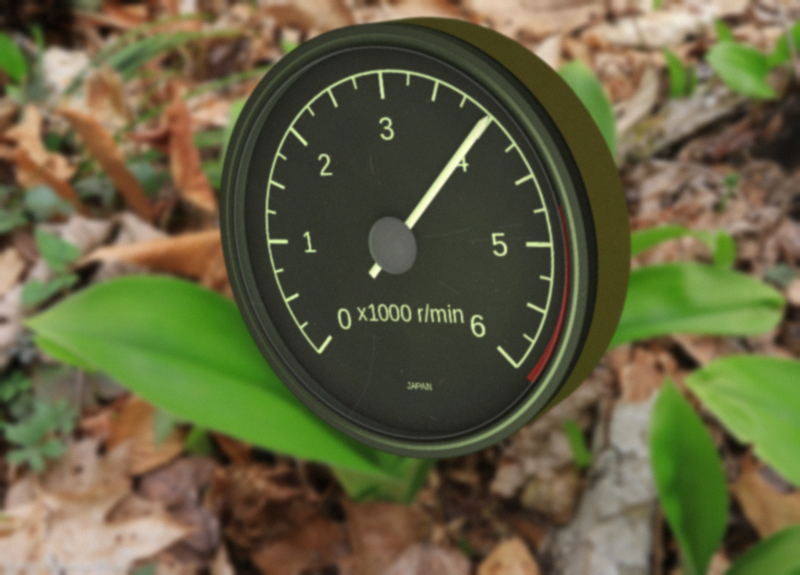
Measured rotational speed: rpm 4000
